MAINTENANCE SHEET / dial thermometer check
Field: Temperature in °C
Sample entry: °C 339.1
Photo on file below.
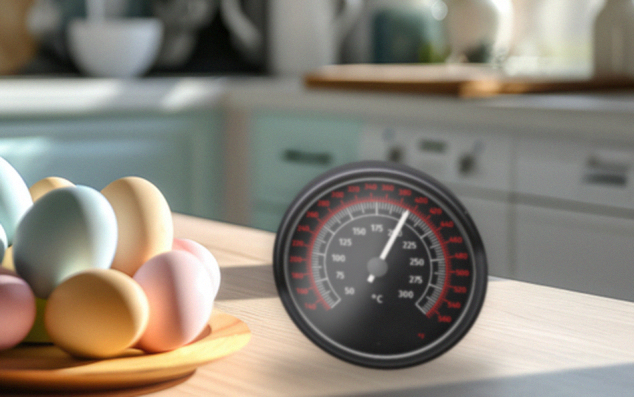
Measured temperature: °C 200
